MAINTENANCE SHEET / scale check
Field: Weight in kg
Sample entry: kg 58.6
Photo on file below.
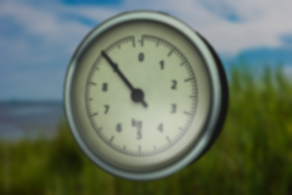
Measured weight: kg 9
